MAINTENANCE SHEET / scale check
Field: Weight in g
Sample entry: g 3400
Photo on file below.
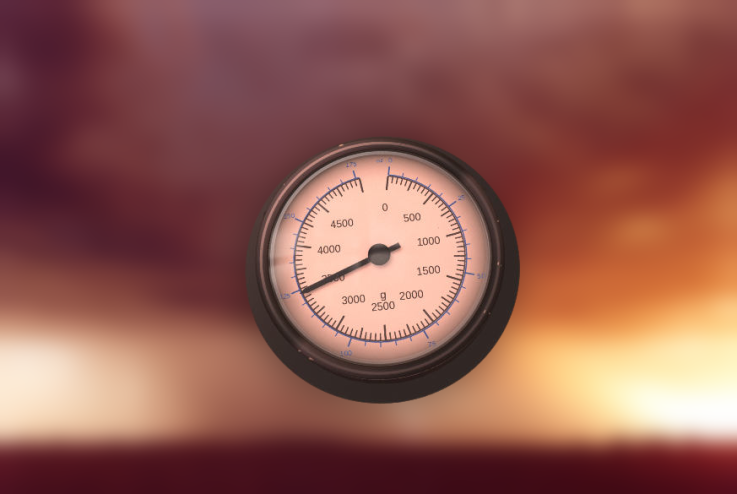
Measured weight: g 3500
